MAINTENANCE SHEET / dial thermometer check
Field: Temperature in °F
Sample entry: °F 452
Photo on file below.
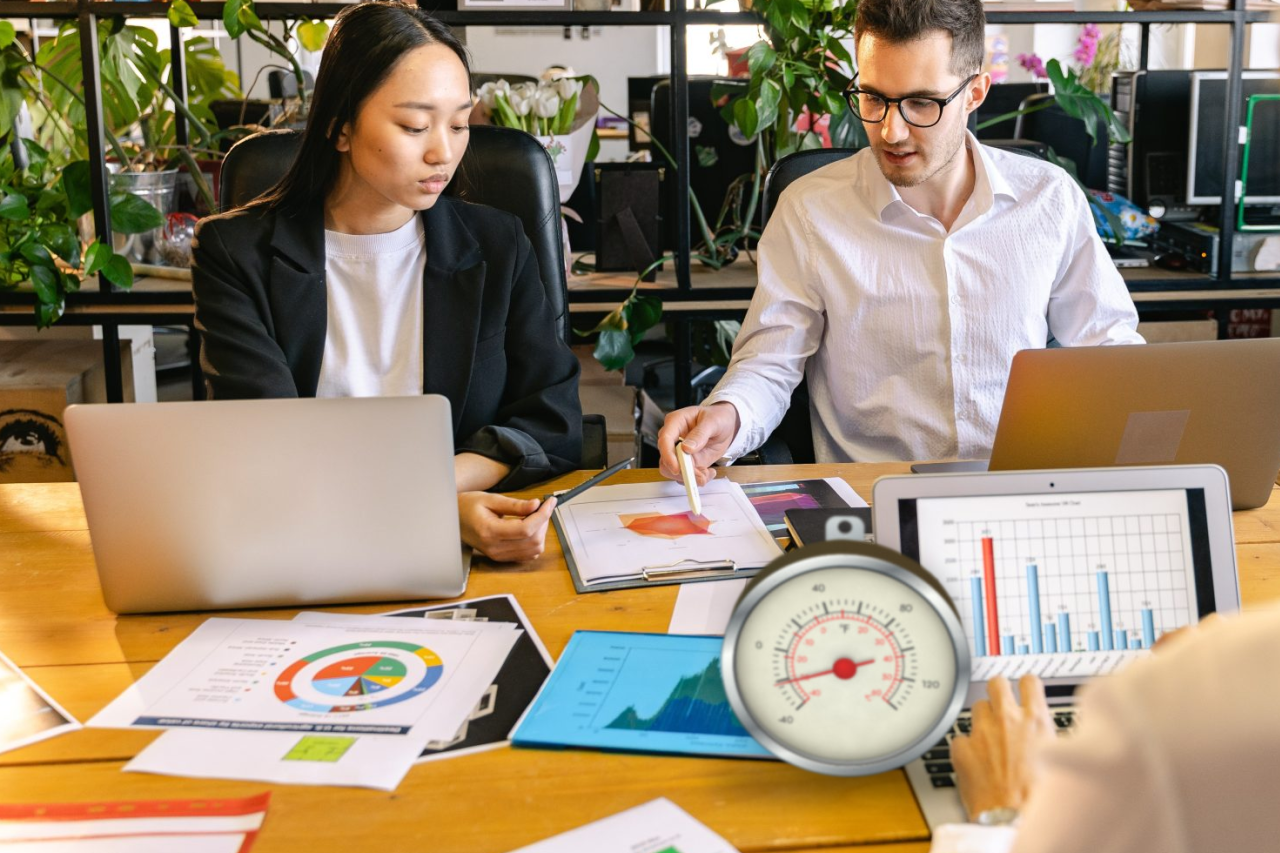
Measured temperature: °F -20
